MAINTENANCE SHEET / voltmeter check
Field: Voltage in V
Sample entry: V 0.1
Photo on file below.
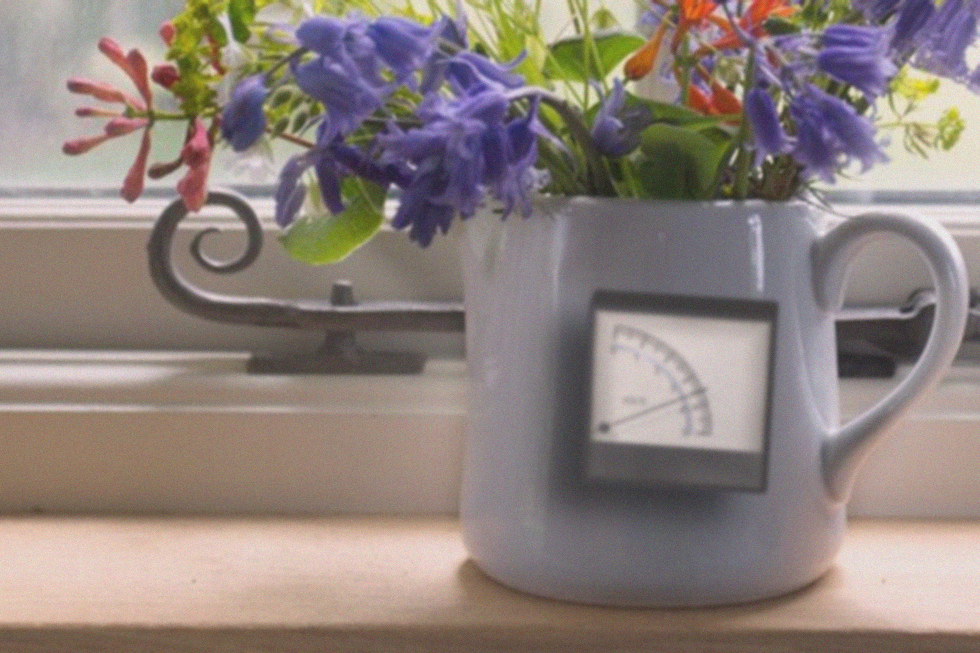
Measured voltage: V 3.5
